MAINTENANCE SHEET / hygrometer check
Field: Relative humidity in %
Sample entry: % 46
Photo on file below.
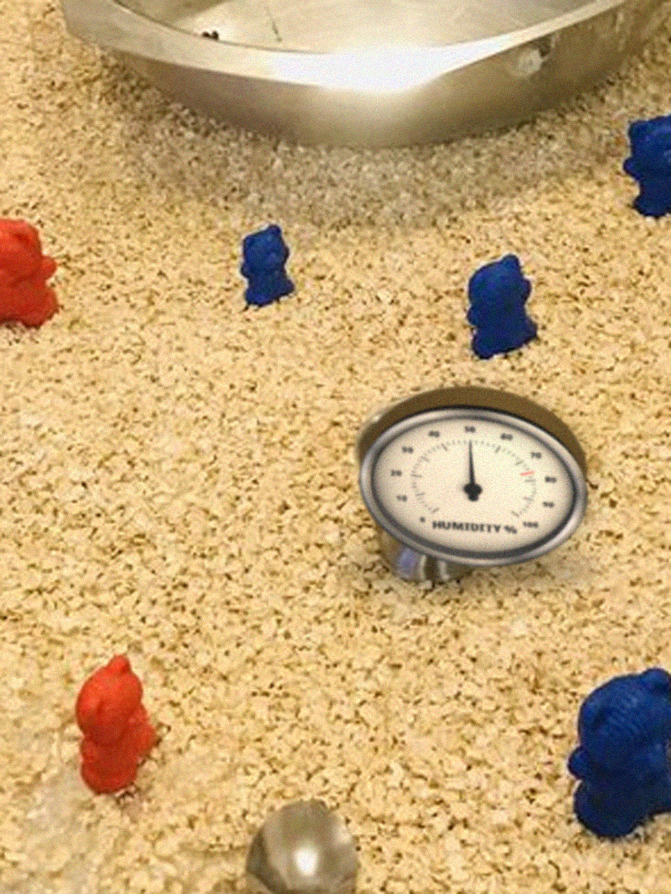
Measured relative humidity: % 50
